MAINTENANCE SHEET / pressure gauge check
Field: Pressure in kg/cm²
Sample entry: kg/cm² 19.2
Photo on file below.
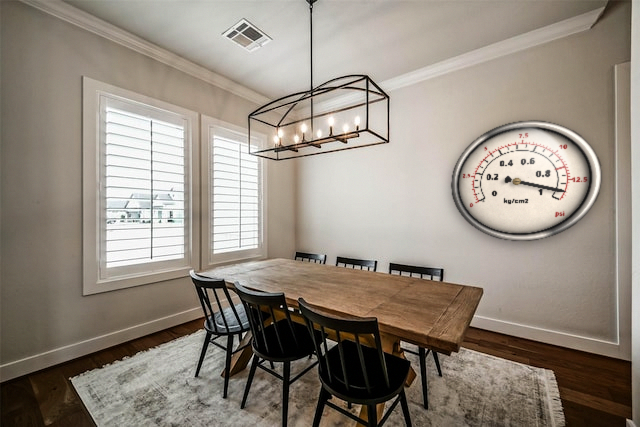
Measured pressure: kg/cm² 0.95
